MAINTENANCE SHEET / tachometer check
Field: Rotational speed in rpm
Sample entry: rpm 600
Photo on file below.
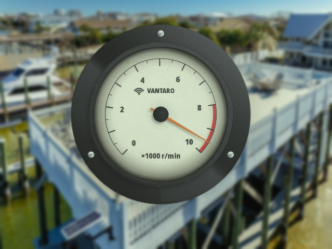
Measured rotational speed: rpm 9500
